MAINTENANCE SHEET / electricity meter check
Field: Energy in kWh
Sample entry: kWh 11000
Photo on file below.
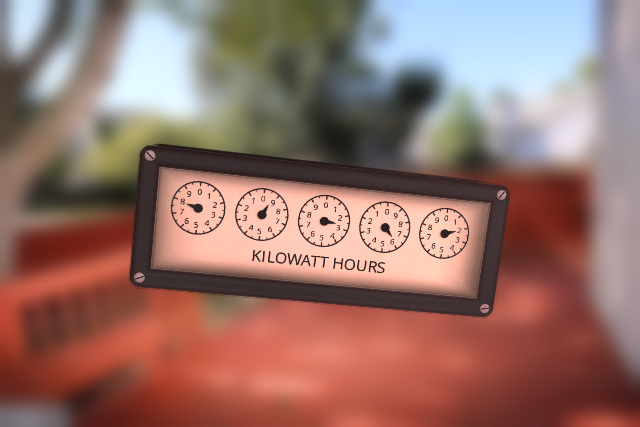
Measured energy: kWh 79262
